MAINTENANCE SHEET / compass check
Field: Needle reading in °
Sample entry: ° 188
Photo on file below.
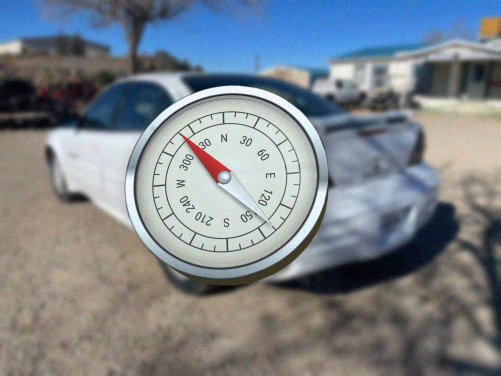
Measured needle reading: ° 320
